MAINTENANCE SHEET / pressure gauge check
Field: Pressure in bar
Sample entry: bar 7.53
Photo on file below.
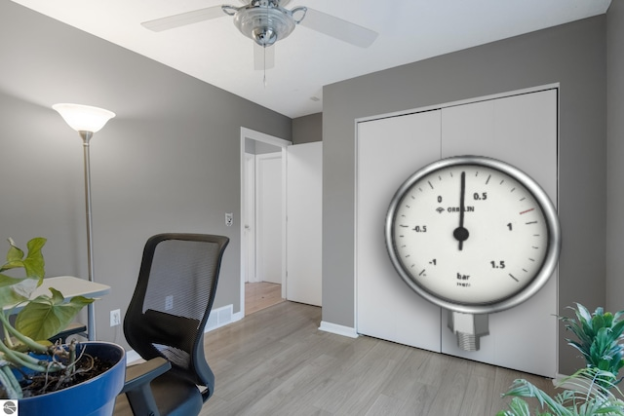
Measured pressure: bar 0.3
